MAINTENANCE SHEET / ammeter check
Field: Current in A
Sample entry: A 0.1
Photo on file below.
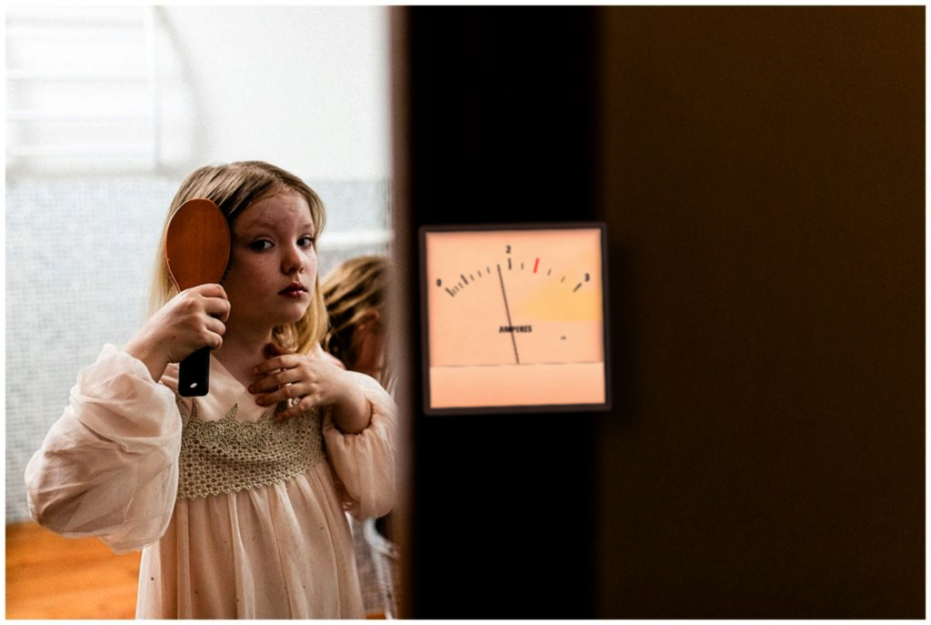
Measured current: A 1.8
